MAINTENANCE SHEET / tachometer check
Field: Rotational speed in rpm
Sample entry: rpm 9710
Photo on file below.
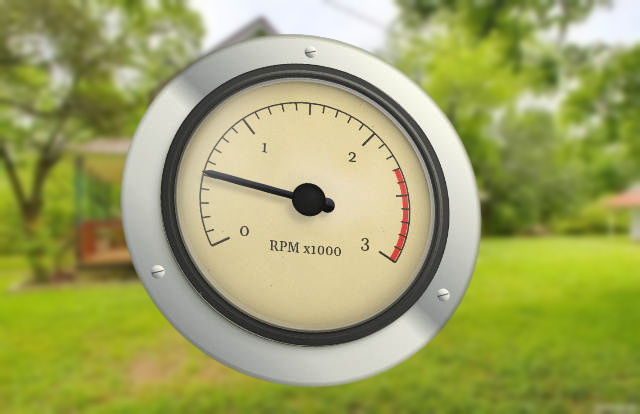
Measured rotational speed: rpm 500
